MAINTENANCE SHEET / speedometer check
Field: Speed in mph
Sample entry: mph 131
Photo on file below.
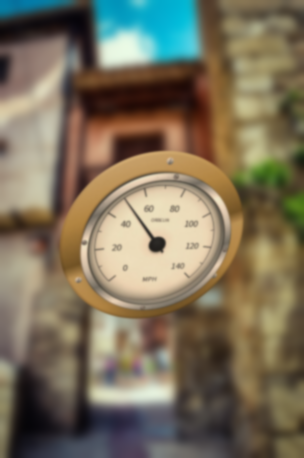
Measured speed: mph 50
